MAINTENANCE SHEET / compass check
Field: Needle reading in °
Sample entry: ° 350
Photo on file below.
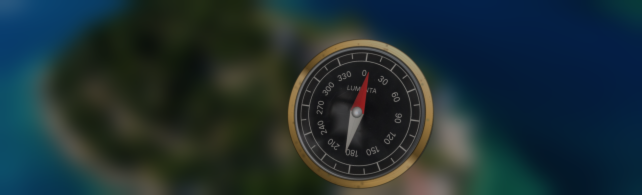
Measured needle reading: ° 7.5
